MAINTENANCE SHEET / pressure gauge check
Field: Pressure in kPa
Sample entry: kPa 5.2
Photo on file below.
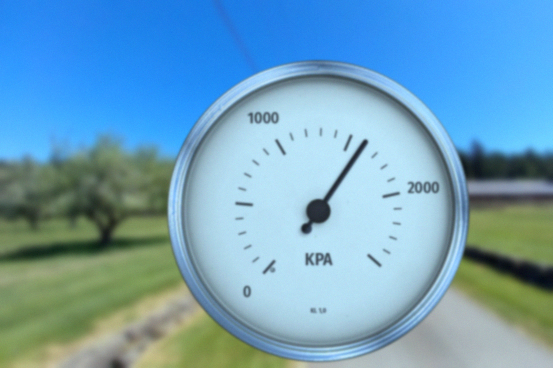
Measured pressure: kPa 1600
